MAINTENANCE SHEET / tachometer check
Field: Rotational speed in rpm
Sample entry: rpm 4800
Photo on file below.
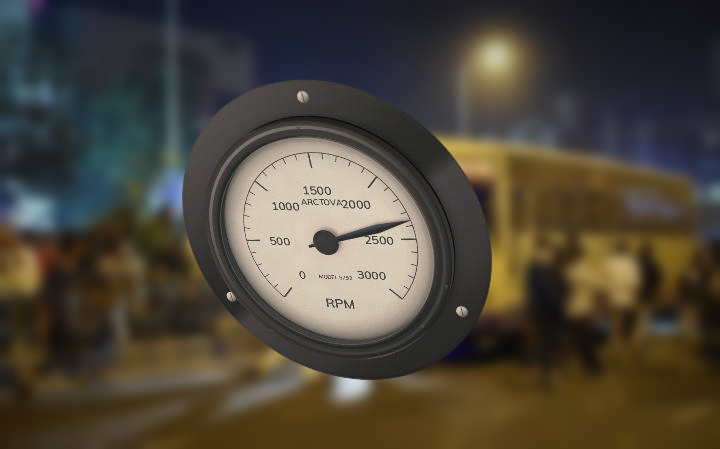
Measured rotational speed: rpm 2350
